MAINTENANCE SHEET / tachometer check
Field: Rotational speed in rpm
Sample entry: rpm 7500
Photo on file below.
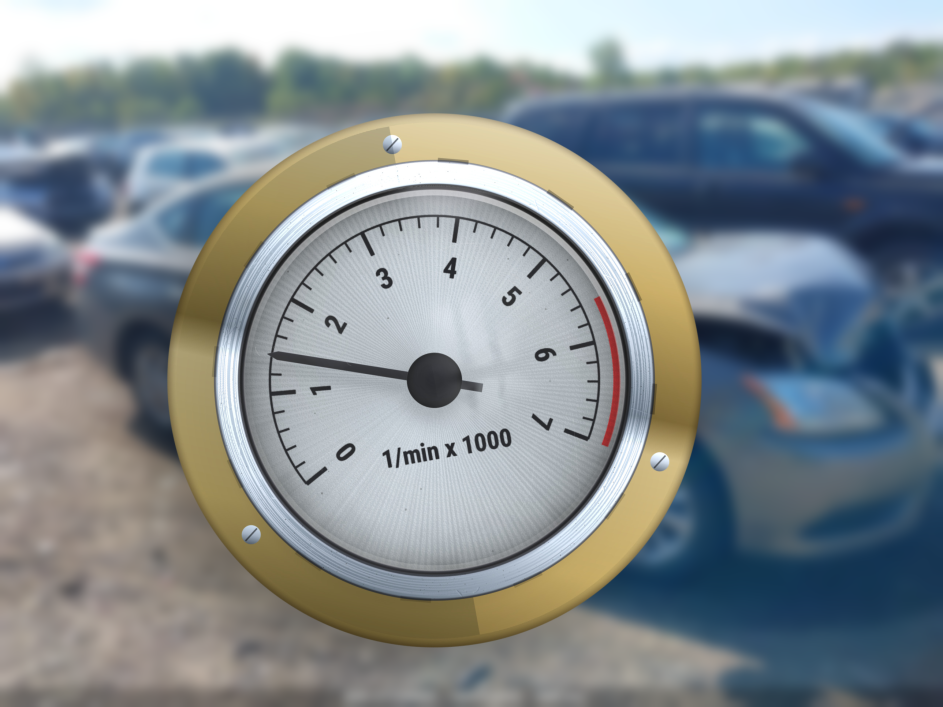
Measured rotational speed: rpm 1400
